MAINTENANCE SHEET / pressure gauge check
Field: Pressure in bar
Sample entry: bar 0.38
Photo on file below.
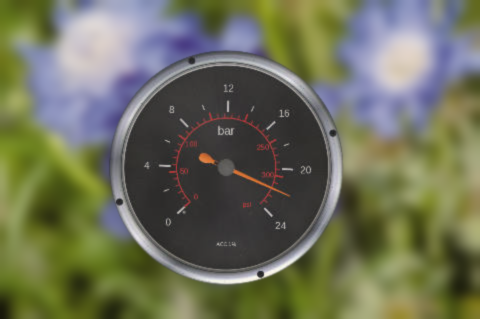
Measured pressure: bar 22
